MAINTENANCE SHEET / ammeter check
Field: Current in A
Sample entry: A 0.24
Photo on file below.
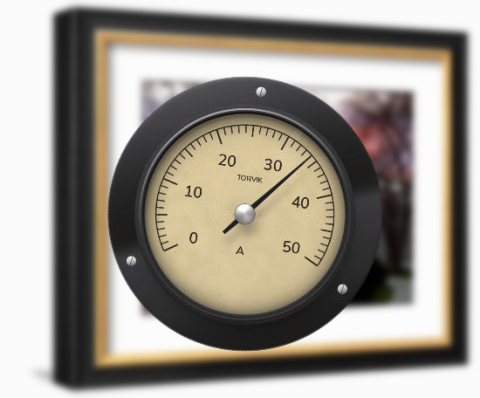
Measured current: A 34
